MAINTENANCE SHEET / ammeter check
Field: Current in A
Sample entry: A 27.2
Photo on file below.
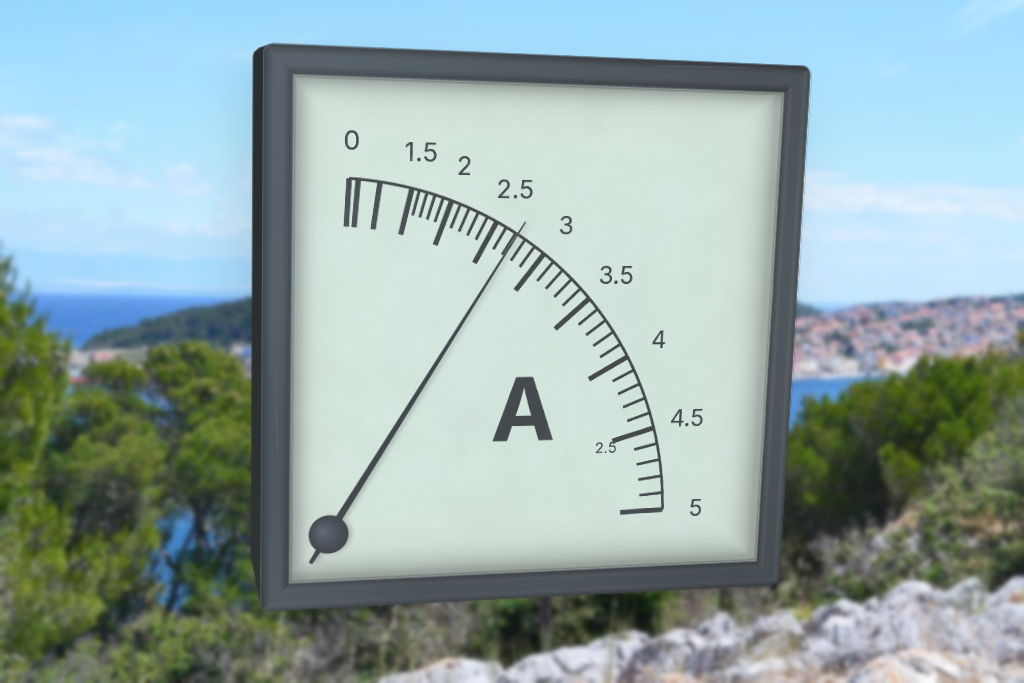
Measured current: A 2.7
